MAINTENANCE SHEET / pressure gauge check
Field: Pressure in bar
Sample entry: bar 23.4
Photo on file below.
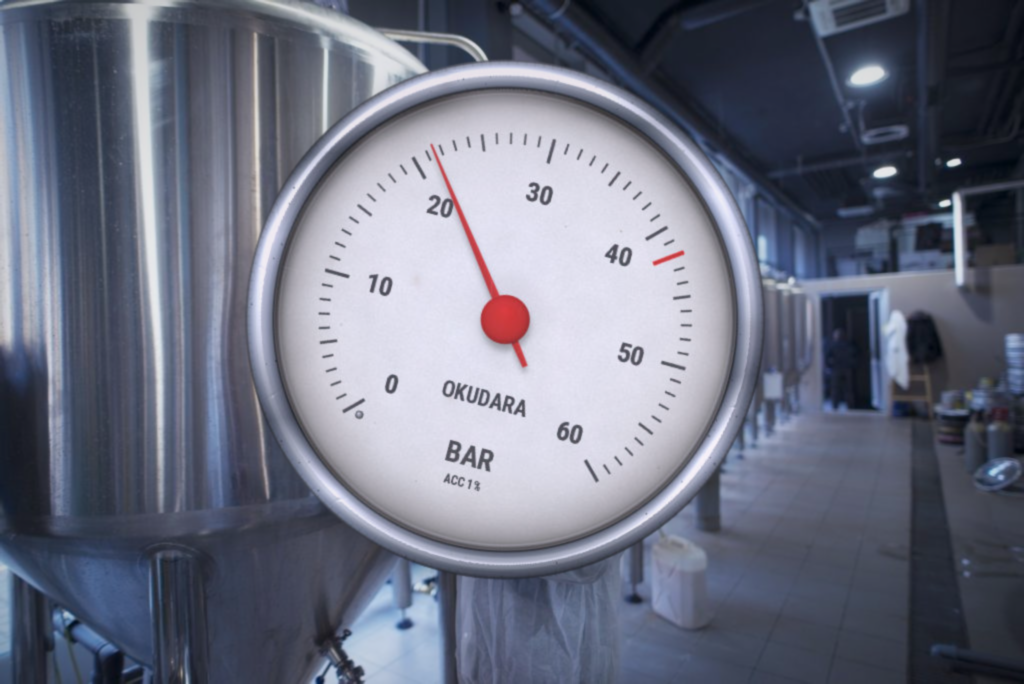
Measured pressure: bar 21.5
